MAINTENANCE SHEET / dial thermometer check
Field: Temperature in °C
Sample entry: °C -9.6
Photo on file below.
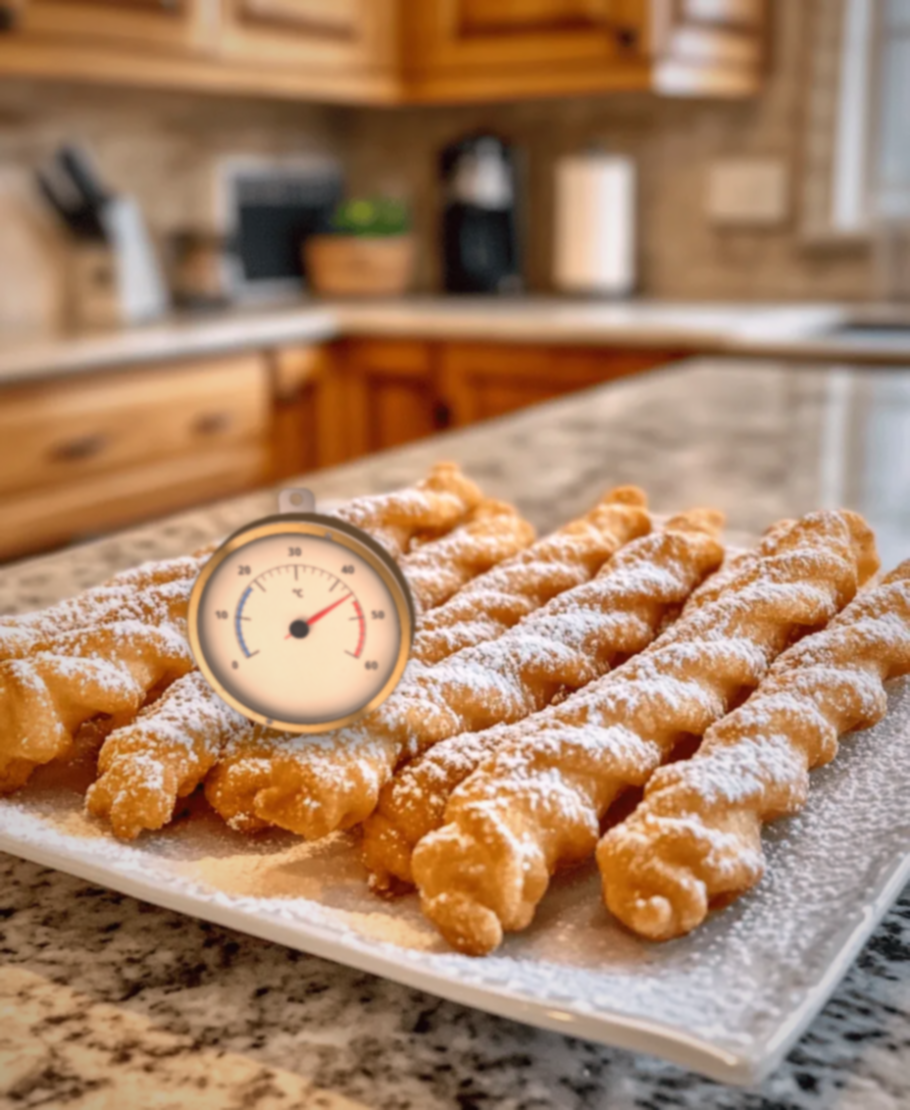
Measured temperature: °C 44
